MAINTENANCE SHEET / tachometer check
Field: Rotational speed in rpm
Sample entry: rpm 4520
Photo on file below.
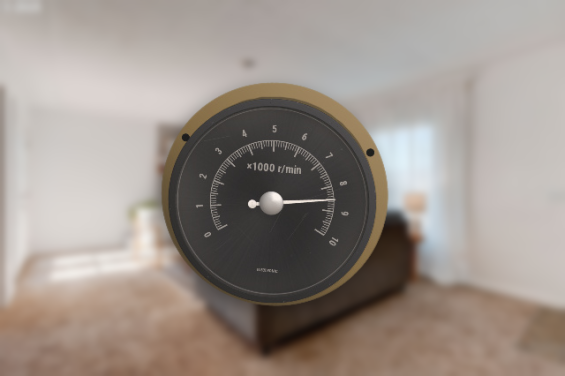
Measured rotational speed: rpm 8500
